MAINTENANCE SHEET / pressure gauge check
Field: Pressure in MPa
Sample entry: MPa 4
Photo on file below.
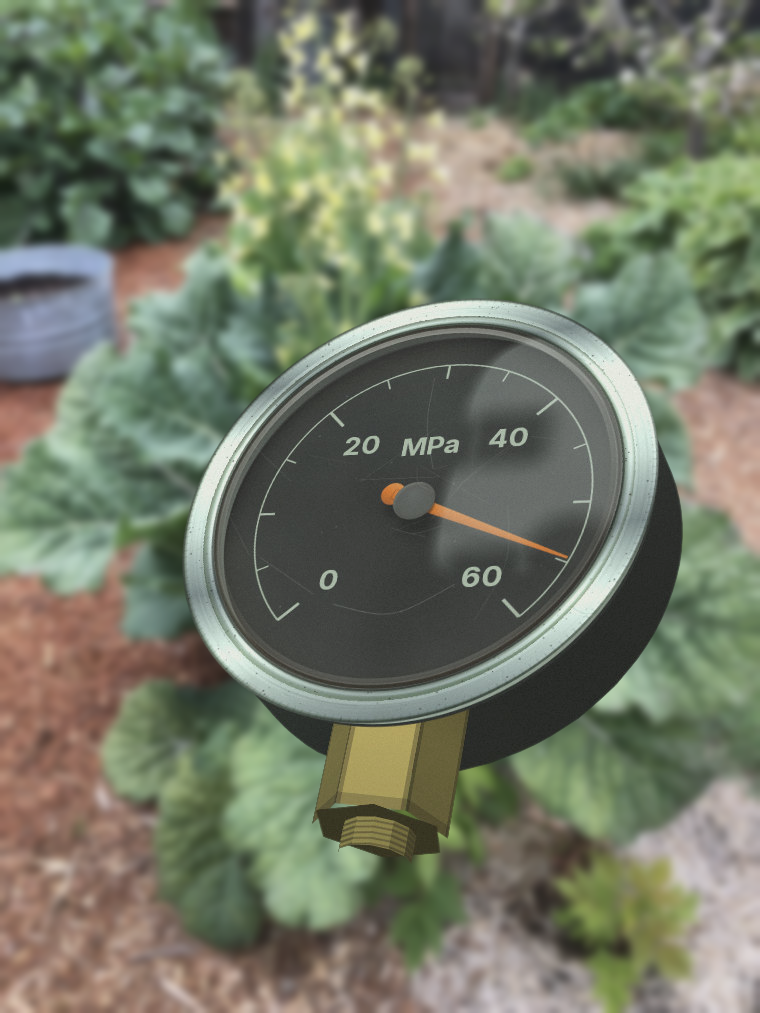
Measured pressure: MPa 55
